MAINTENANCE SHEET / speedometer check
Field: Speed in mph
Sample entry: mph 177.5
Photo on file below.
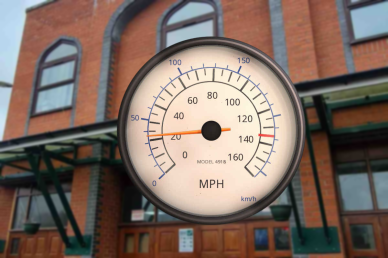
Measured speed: mph 22.5
